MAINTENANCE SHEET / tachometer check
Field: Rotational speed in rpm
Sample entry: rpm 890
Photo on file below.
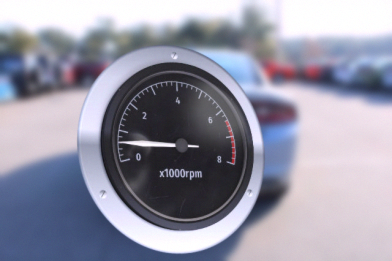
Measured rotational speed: rpm 600
